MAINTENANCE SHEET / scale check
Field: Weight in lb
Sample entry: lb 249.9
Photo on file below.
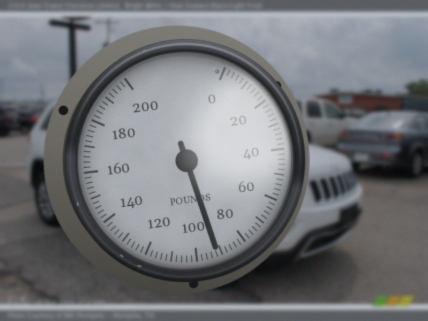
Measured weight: lb 92
